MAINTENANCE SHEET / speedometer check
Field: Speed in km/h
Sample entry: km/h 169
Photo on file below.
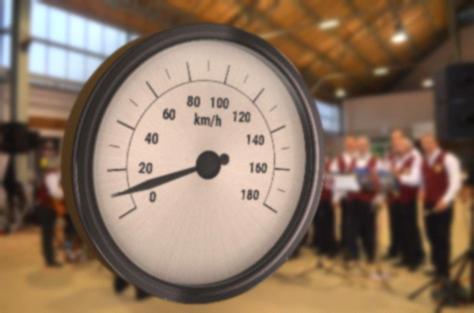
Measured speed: km/h 10
